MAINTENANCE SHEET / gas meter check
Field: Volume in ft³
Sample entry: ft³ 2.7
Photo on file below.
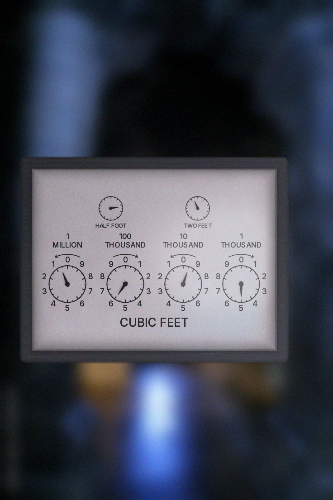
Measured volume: ft³ 59500
